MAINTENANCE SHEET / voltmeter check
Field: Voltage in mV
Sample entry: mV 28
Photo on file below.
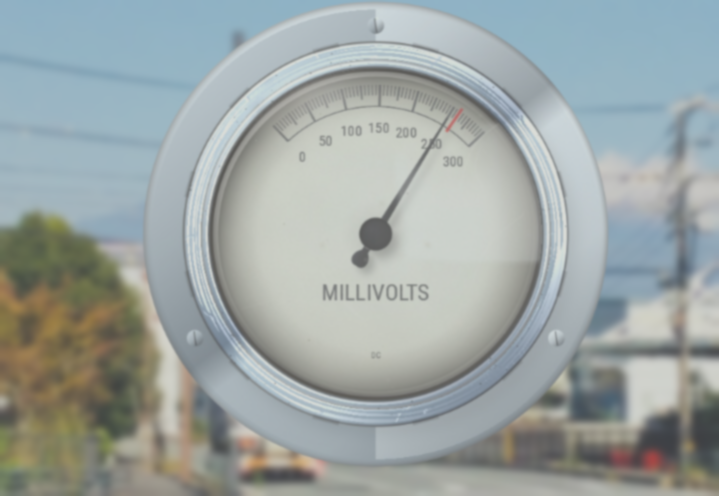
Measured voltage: mV 250
